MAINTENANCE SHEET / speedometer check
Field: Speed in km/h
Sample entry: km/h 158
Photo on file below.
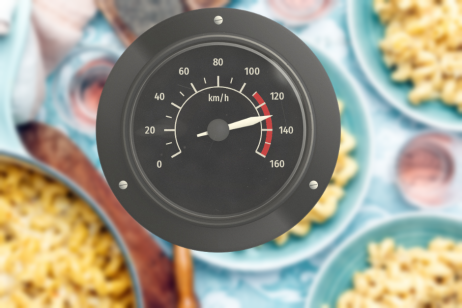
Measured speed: km/h 130
